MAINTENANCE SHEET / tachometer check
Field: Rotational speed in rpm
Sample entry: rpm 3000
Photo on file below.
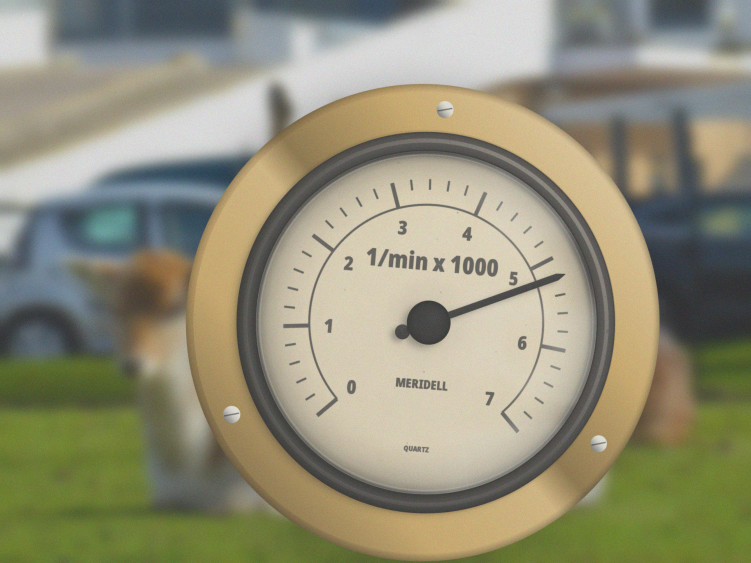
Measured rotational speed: rpm 5200
